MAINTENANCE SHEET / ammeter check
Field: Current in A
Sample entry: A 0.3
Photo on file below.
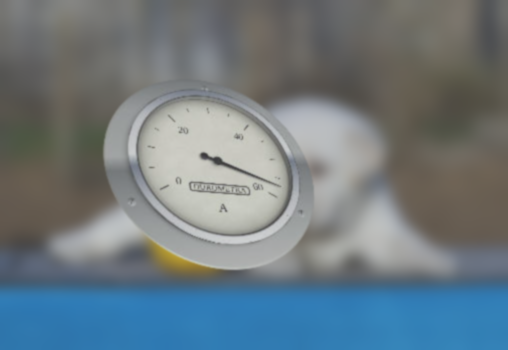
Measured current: A 57.5
